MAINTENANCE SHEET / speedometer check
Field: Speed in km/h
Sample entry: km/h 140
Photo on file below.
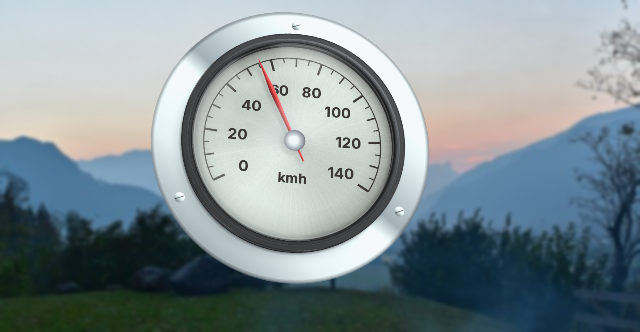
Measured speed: km/h 55
